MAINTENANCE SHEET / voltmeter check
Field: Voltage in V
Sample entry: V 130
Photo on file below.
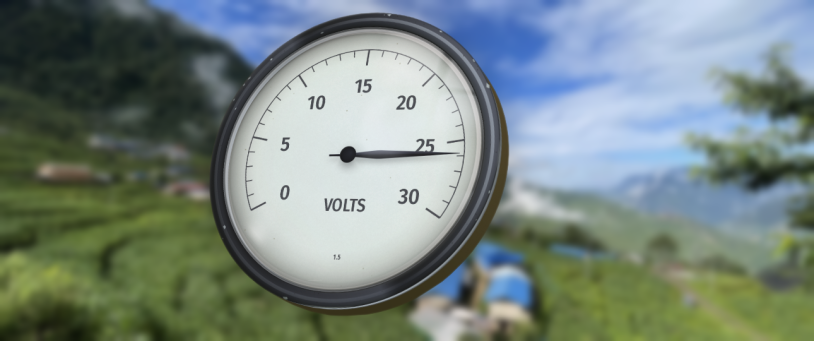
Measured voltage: V 26
